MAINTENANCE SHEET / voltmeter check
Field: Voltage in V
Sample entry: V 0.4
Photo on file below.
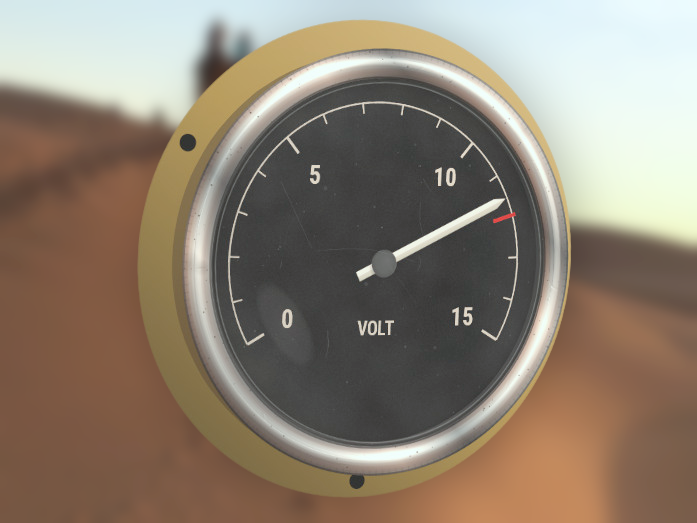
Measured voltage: V 11.5
